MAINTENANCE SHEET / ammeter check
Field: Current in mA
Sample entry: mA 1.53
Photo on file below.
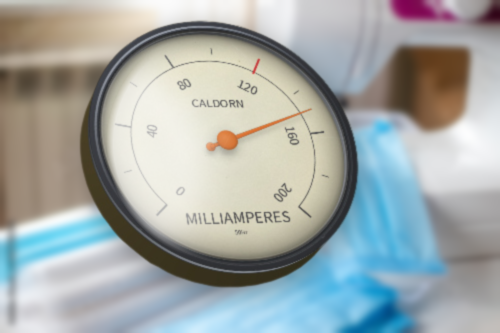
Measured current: mA 150
